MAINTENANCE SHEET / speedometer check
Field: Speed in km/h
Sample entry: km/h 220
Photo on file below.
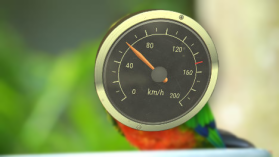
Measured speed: km/h 60
